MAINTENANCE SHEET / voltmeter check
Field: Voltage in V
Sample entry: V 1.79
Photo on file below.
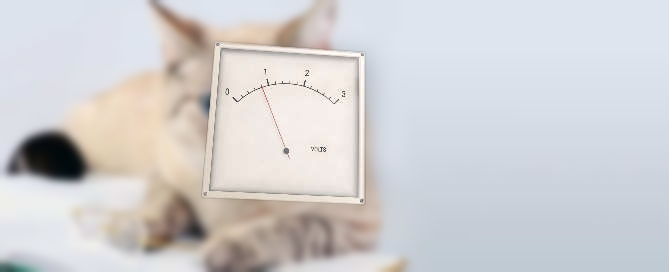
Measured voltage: V 0.8
